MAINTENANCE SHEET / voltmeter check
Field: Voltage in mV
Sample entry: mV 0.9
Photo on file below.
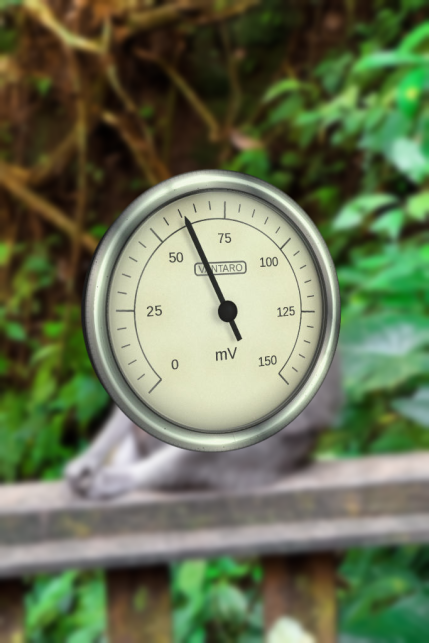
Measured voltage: mV 60
